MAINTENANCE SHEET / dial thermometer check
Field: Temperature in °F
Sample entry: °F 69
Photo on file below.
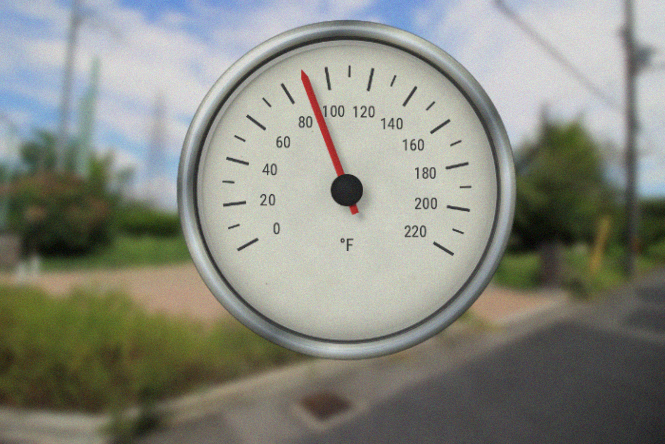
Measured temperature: °F 90
